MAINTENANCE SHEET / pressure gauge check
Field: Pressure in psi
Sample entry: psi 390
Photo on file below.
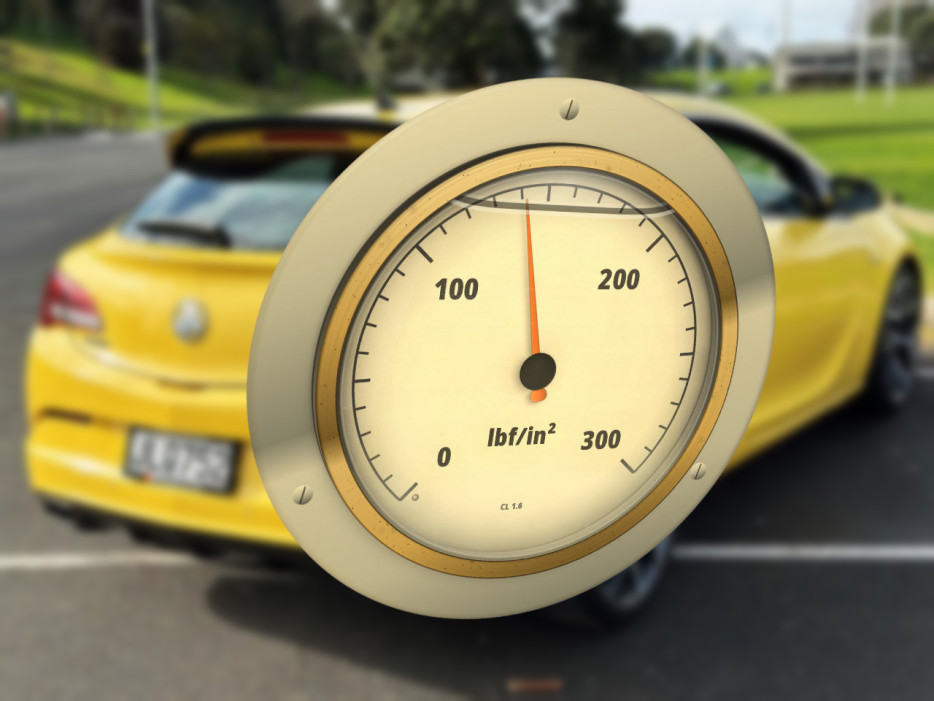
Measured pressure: psi 140
